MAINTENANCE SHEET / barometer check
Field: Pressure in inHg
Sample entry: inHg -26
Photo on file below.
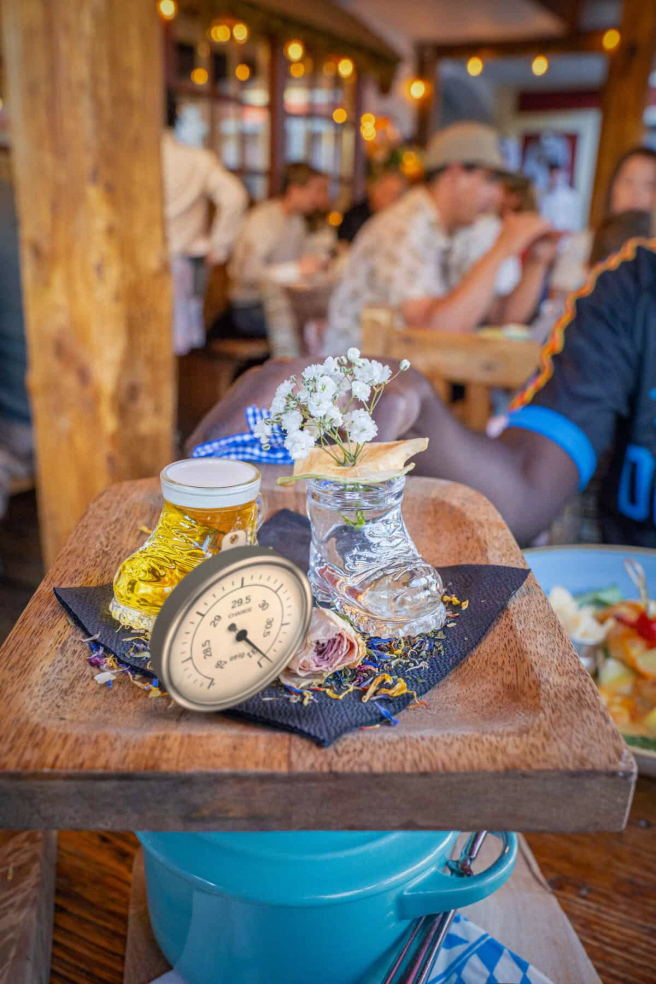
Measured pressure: inHg 30.9
